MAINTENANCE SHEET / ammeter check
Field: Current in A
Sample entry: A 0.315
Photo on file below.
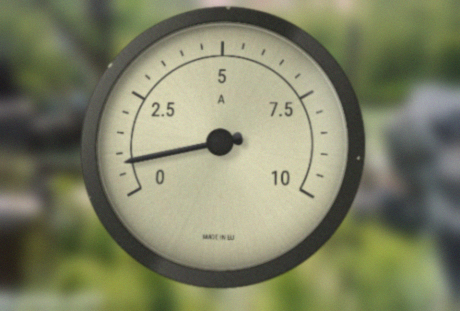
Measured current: A 0.75
